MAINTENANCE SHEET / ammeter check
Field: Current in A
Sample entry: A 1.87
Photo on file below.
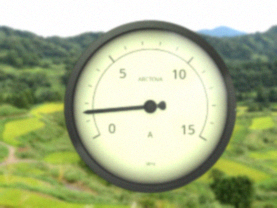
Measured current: A 1.5
